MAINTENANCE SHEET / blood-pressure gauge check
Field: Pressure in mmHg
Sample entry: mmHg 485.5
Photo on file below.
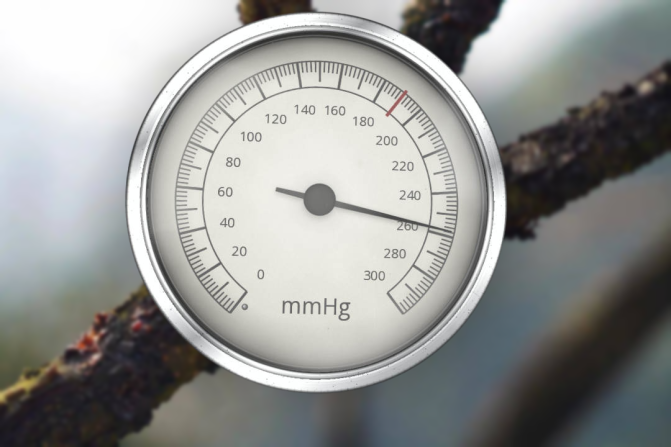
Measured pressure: mmHg 258
